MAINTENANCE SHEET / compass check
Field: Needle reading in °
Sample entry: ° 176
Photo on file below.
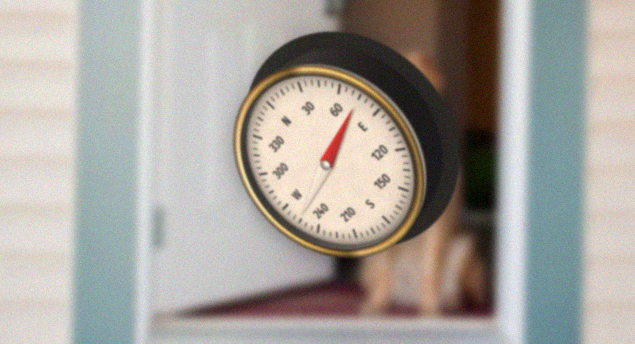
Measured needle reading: ° 75
